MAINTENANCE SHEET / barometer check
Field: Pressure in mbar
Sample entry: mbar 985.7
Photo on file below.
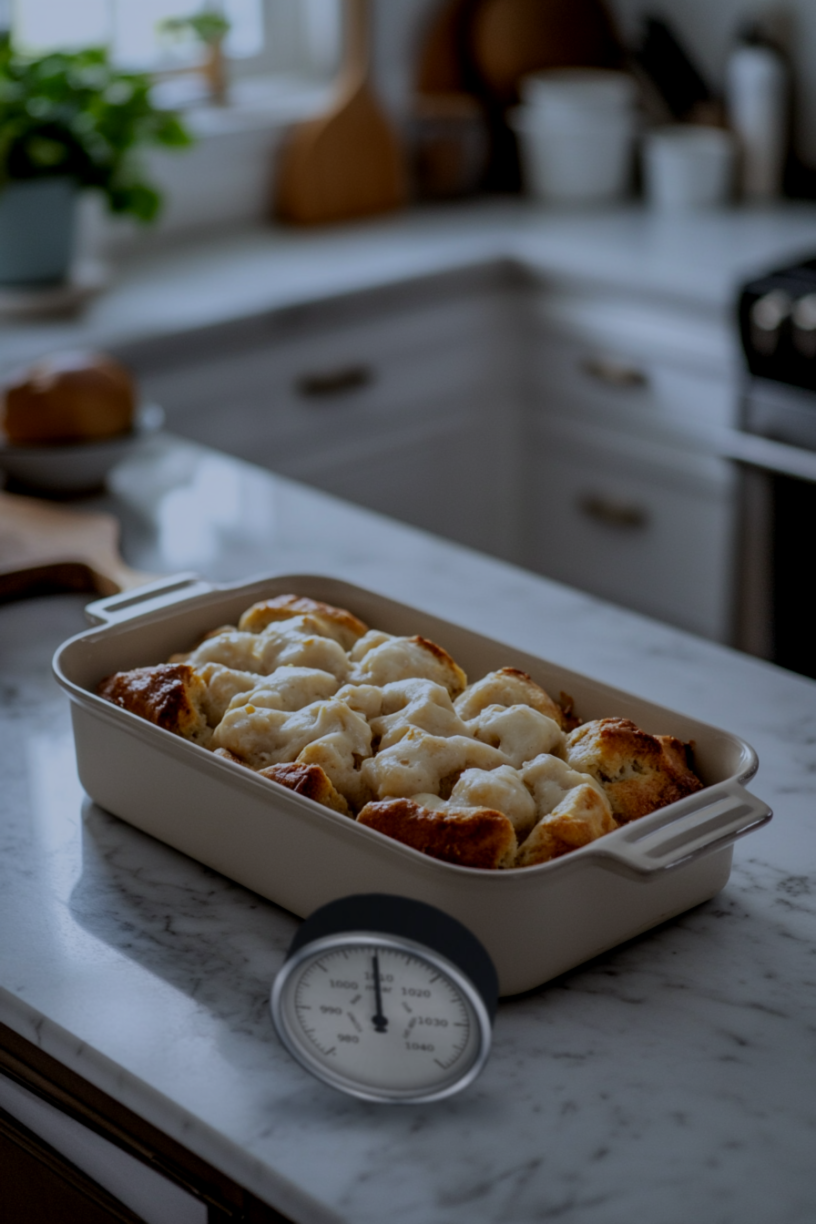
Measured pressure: mbar 1010
